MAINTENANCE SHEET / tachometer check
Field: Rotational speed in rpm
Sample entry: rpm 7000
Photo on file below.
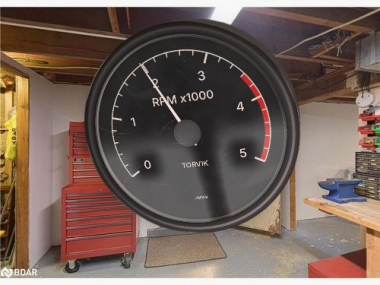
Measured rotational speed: rpm 2000
